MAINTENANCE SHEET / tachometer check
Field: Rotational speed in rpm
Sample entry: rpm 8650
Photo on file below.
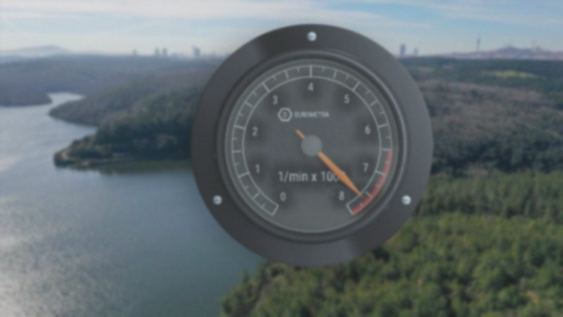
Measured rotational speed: rpm 7625
